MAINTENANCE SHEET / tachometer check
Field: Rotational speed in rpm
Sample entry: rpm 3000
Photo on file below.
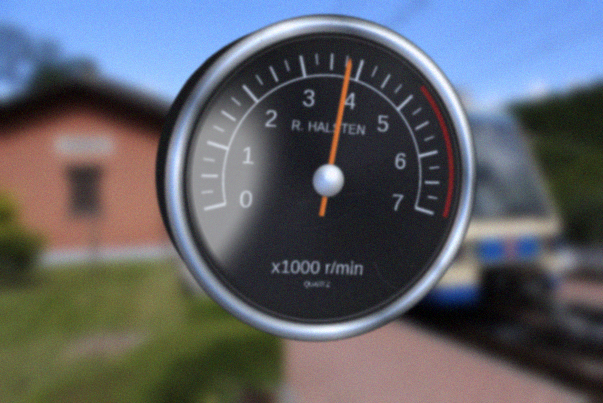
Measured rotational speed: rpm 3750
